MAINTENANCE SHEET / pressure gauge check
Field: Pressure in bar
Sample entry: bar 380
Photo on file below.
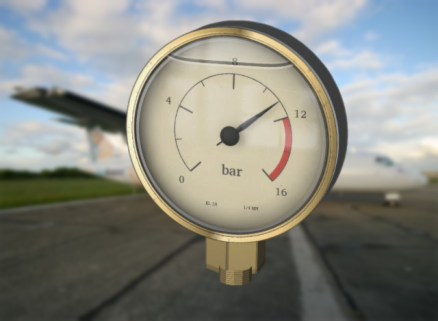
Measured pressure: bar 11
